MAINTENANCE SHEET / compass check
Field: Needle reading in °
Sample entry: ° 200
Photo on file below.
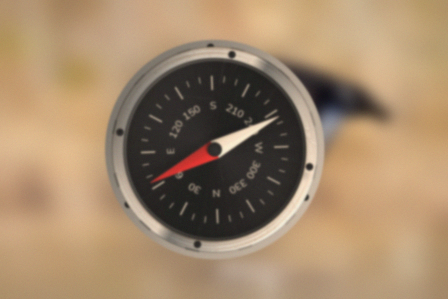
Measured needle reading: ° 65
